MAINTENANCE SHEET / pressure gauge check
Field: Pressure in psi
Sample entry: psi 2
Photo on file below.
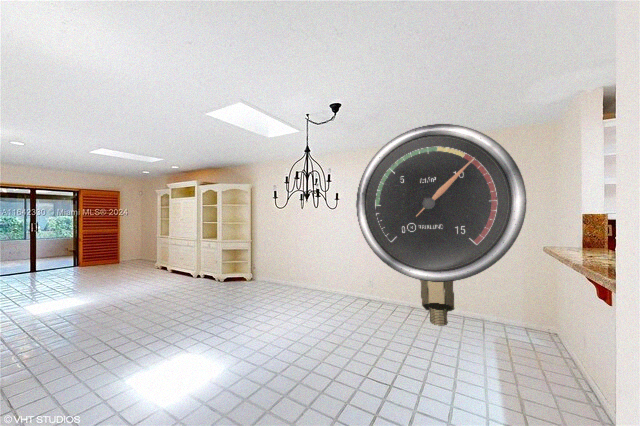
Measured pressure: psi 10
